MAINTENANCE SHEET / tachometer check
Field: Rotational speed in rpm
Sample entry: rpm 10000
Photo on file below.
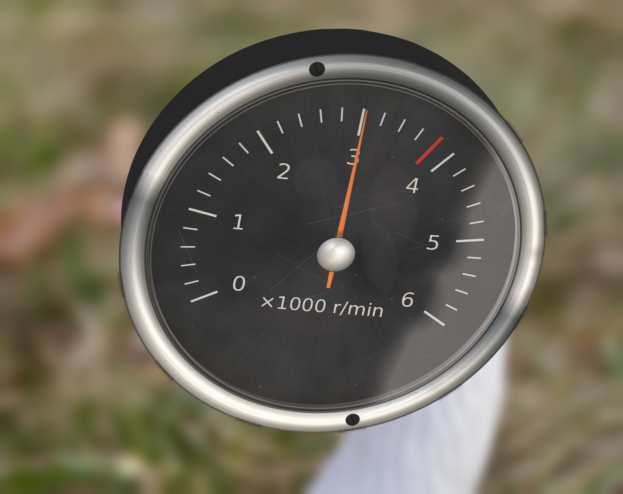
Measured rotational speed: rpm 3000
